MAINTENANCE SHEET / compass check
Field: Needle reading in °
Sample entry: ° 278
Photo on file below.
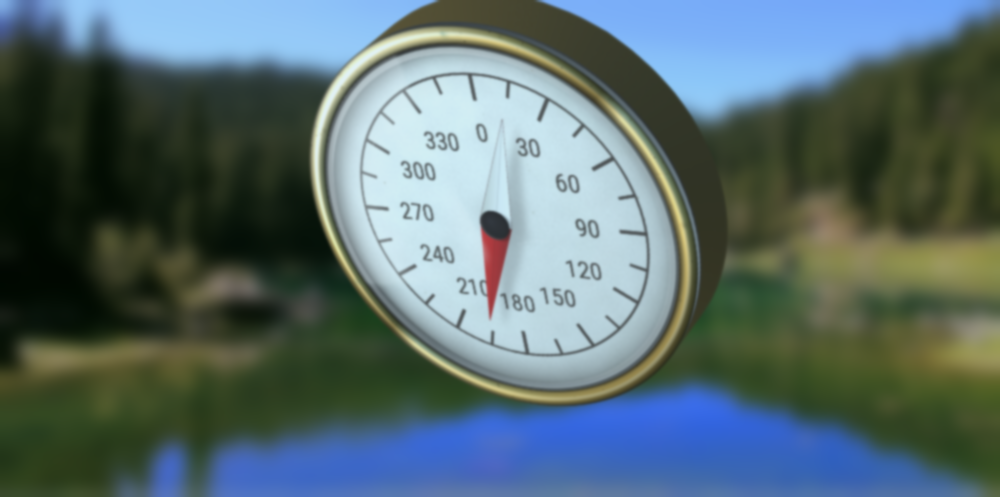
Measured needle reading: ° 195
